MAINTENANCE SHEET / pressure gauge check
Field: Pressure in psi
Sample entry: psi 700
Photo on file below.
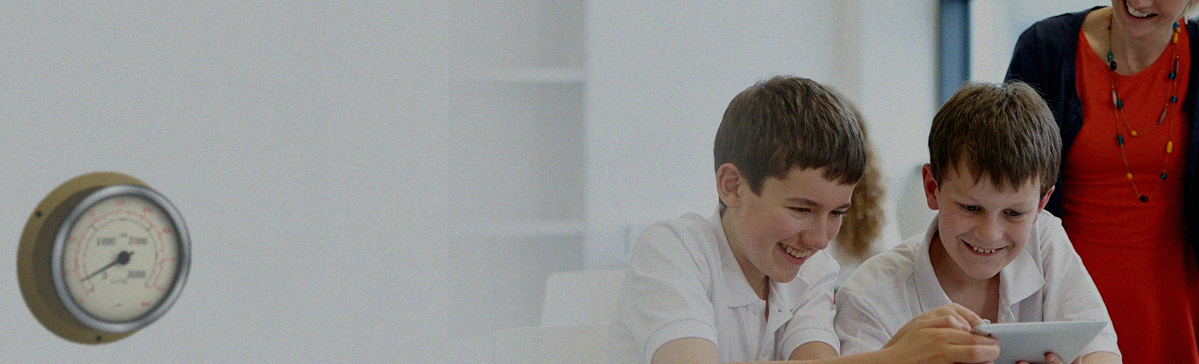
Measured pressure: psi 200
